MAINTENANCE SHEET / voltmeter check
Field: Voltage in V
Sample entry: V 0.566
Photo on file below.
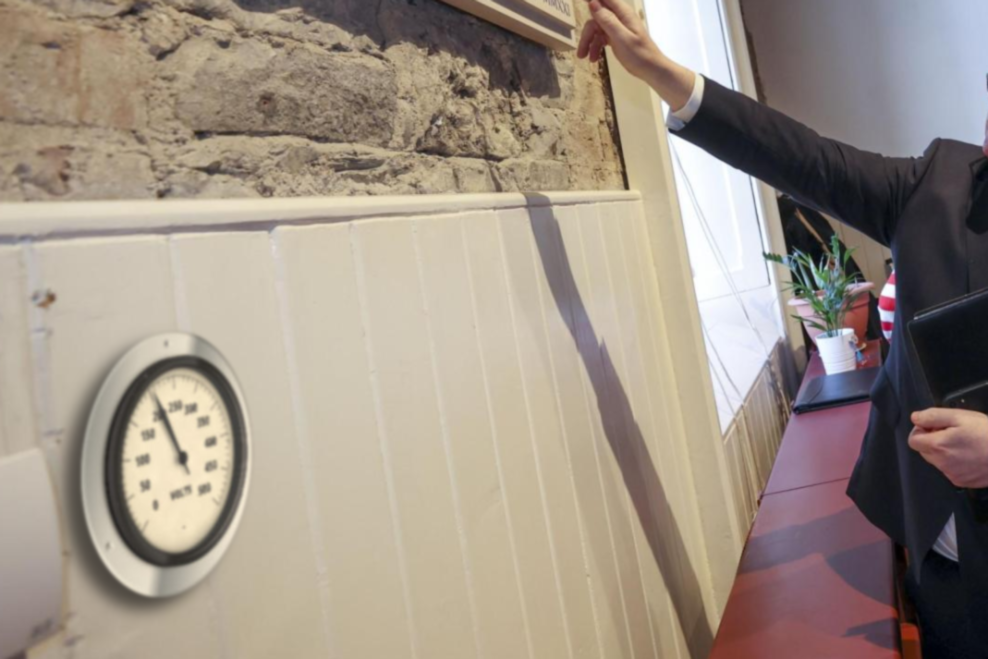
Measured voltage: V 200
